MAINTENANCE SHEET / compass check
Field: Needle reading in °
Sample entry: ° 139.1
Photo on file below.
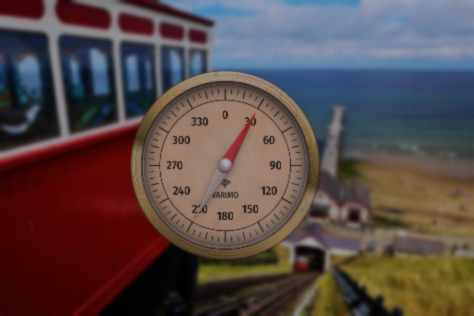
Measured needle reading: ° 30
